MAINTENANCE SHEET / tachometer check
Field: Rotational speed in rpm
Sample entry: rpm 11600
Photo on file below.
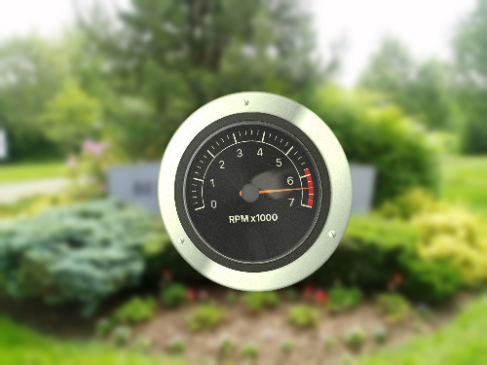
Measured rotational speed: rpm 6400
